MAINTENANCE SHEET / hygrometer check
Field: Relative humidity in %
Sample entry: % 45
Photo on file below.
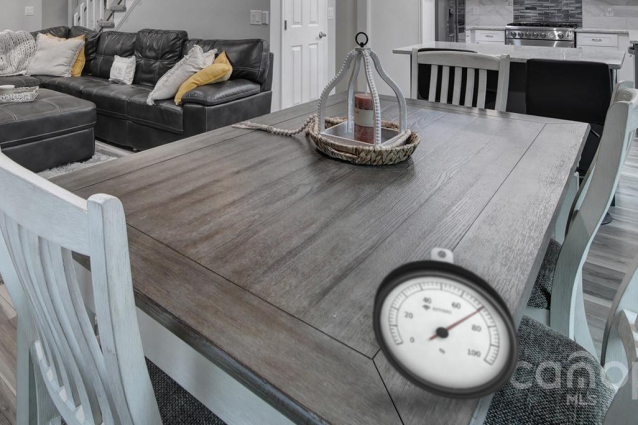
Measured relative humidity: % 70
